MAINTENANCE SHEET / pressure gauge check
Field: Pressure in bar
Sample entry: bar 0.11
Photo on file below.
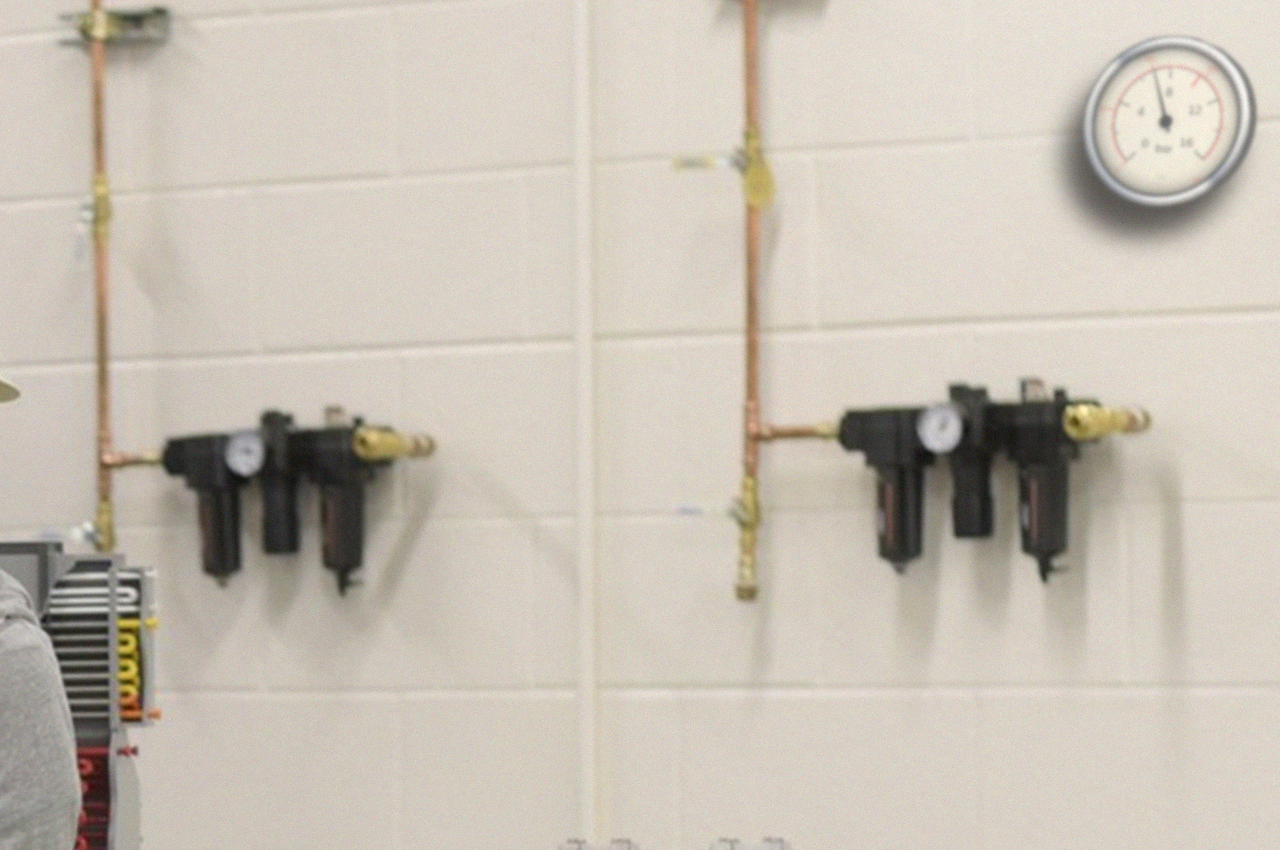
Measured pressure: bar 7
